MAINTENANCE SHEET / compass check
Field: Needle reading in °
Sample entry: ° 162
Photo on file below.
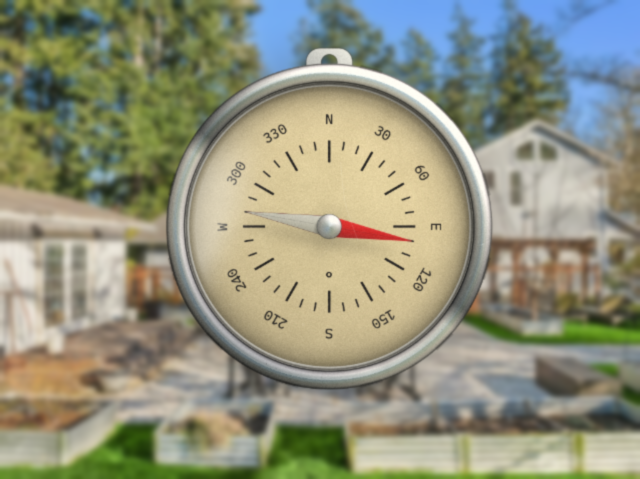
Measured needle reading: ° 100
